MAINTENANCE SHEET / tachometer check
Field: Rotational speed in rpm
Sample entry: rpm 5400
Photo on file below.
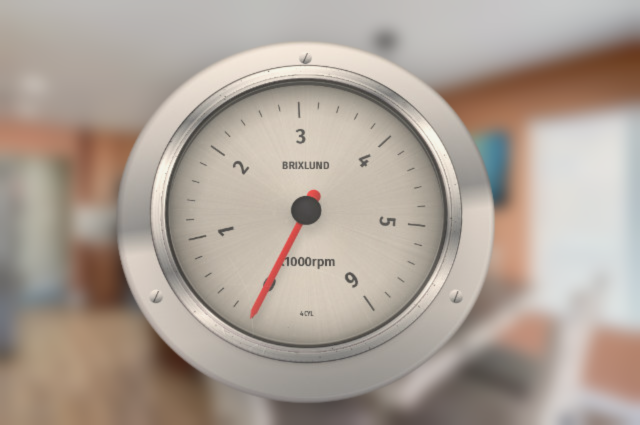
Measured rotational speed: rpm 0
